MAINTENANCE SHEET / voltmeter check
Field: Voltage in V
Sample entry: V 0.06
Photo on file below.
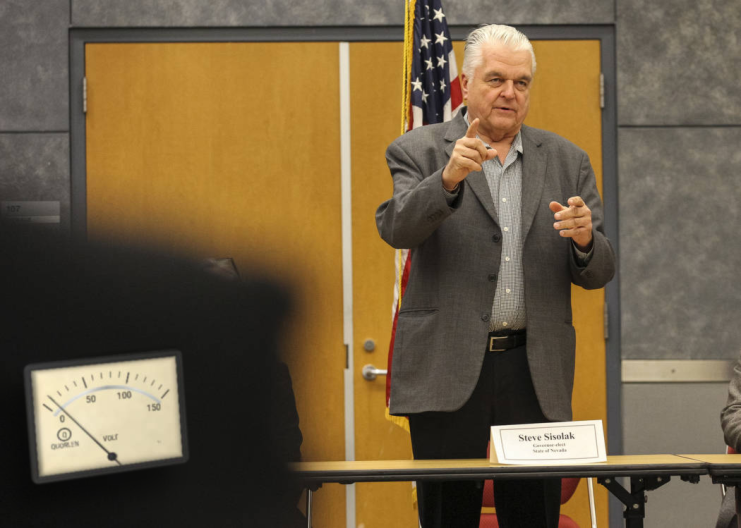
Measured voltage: V 10
